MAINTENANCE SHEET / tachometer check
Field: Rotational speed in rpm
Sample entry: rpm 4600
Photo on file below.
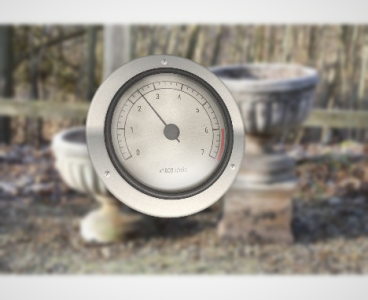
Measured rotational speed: rpm 2400
